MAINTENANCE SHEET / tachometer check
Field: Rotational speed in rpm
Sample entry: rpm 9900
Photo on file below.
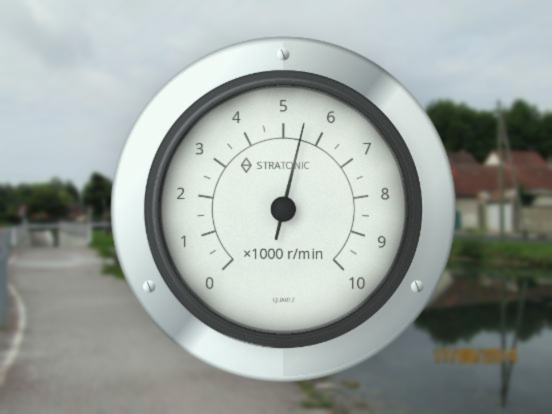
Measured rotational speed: rpm 5500
